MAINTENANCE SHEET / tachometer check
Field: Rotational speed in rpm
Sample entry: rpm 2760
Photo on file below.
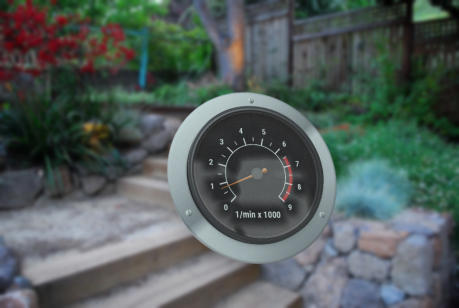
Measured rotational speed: rpm 750
